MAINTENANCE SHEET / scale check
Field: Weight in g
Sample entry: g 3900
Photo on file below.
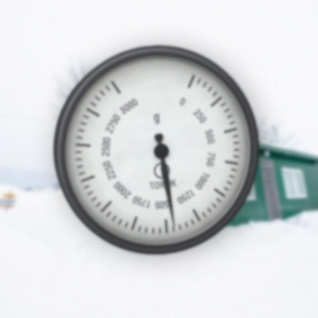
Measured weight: g 1450
